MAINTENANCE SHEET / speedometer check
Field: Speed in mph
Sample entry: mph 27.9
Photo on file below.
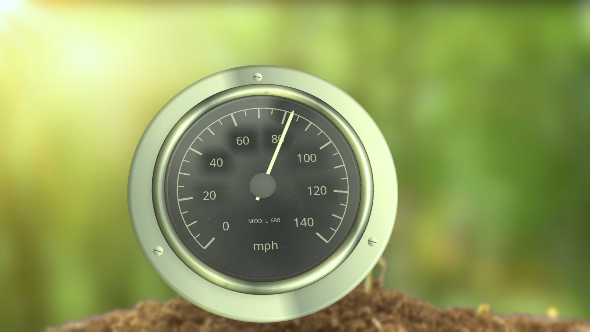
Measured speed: mph 82.5
